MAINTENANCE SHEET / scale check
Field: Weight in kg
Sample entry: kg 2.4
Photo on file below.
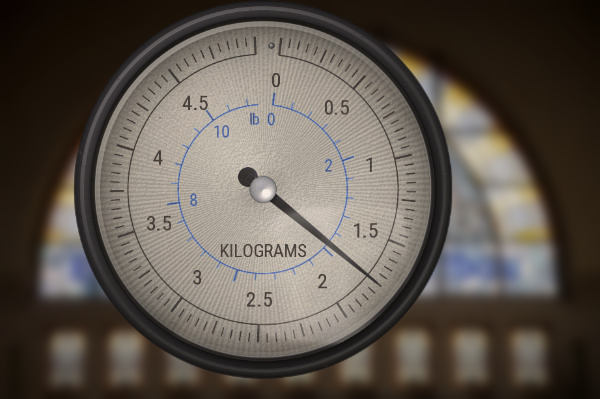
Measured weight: kg 1.75
